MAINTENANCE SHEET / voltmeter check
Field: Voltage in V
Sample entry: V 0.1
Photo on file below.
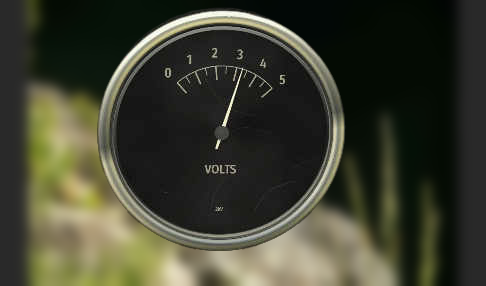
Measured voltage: V 3.25
